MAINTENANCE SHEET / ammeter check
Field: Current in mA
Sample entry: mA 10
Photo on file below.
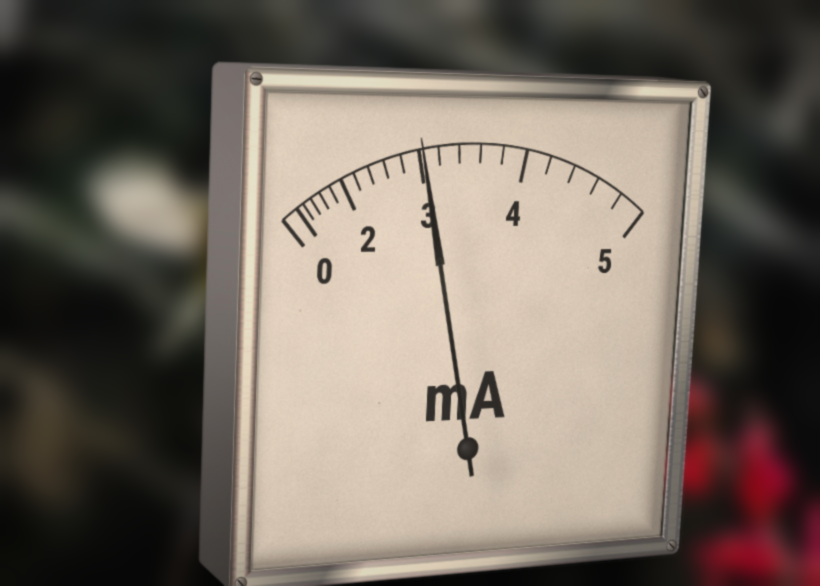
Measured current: mA 3
